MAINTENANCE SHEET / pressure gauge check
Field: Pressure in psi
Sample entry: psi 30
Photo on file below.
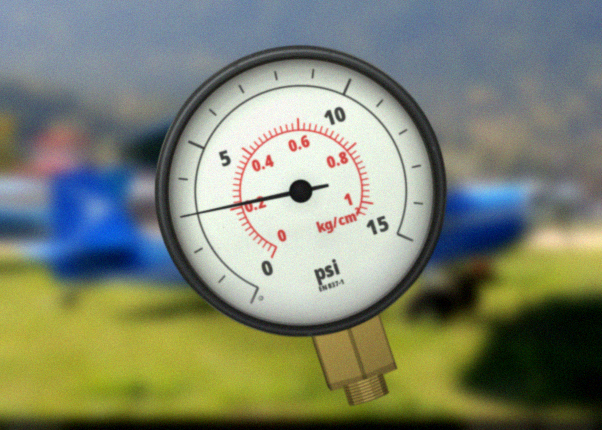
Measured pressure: psi 3
